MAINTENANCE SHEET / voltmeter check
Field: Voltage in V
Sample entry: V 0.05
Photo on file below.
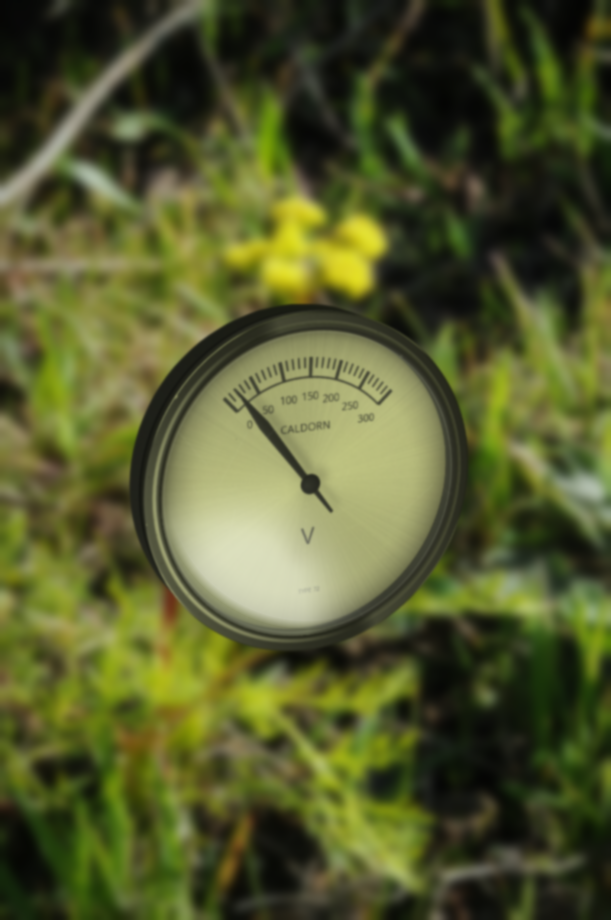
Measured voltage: V 20
